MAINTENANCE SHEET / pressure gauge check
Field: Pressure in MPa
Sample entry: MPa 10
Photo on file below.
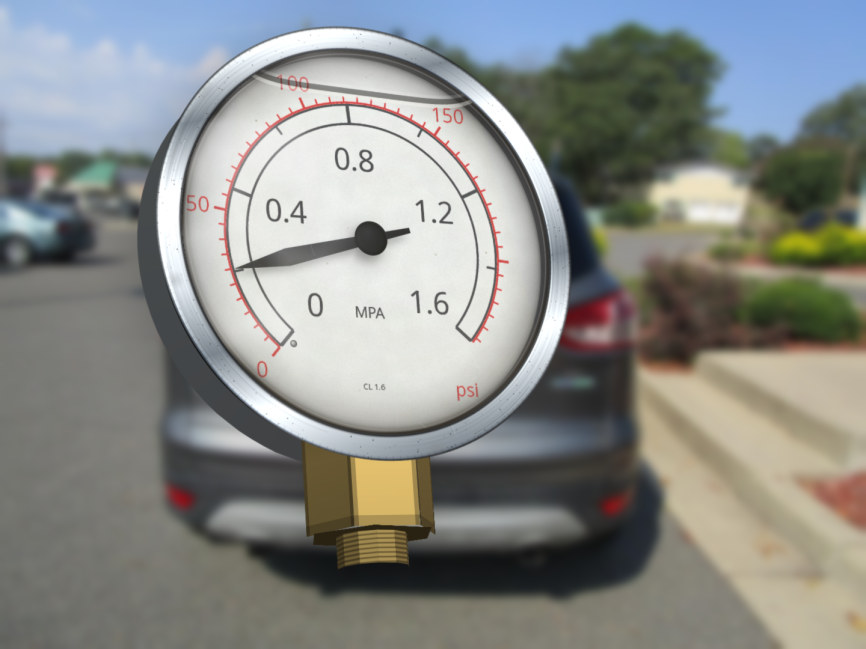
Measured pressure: MPa 0.2
